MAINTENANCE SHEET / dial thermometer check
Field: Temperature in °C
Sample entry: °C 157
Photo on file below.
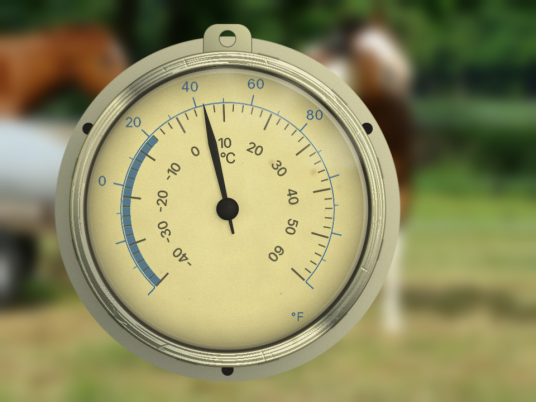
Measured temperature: °C 6
